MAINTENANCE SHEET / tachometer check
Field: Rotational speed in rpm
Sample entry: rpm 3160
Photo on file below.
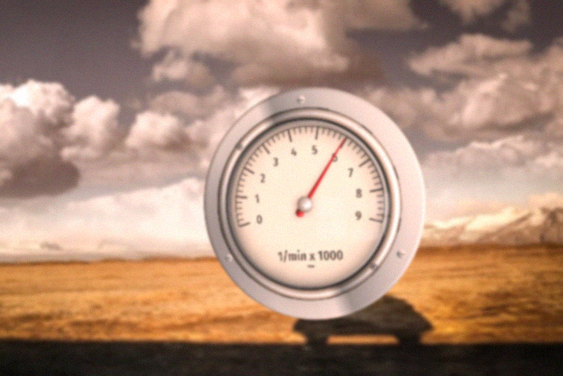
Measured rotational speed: rpm 6000
